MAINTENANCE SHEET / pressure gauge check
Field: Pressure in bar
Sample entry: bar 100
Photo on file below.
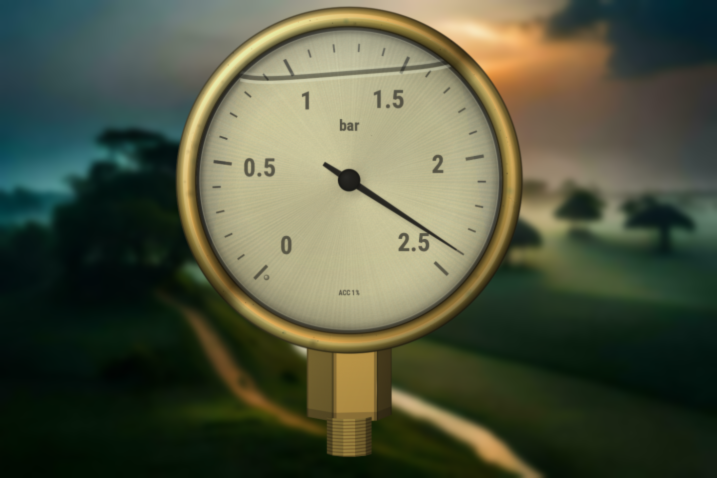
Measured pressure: bar 2.4
